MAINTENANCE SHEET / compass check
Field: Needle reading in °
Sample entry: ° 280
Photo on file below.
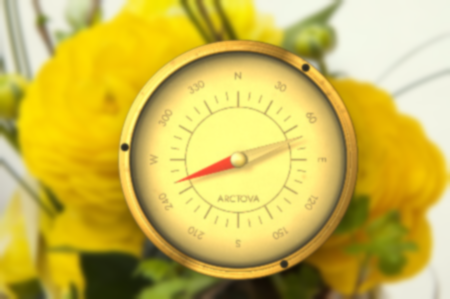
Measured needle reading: ° 250
